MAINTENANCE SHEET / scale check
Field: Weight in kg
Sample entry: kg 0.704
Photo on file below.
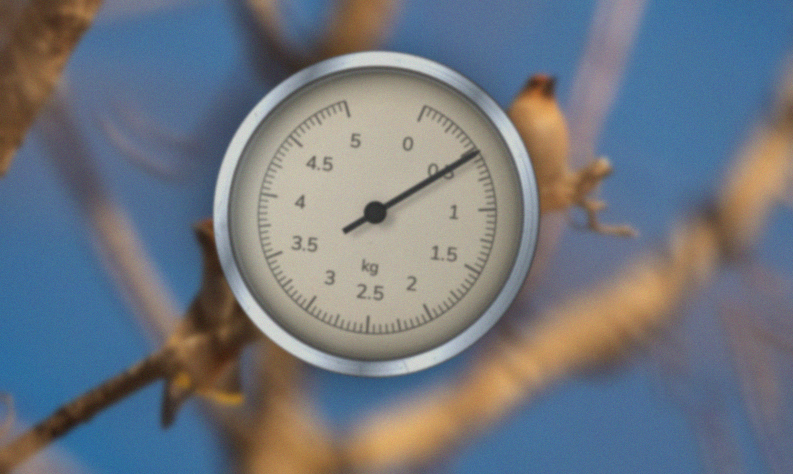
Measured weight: kg 0.55
